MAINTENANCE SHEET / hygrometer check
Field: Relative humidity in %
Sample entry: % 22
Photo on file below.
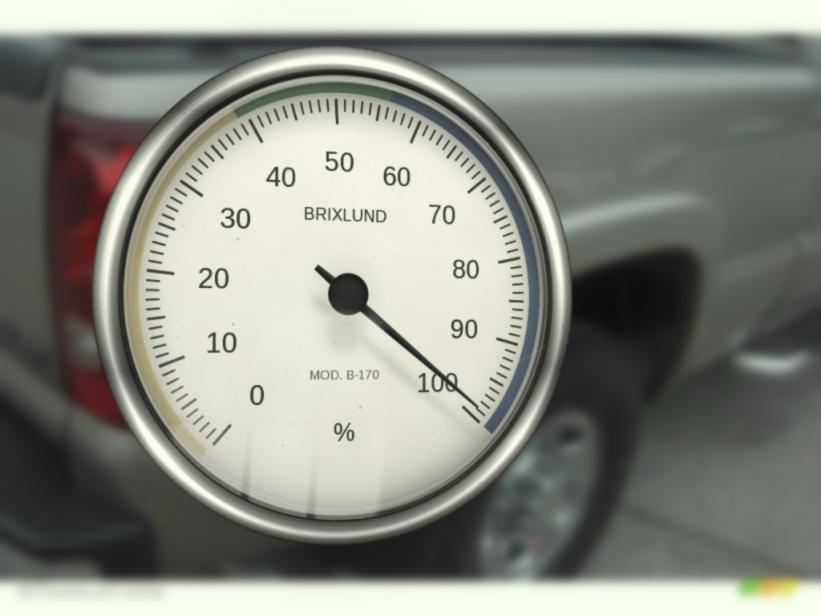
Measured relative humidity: % 99
